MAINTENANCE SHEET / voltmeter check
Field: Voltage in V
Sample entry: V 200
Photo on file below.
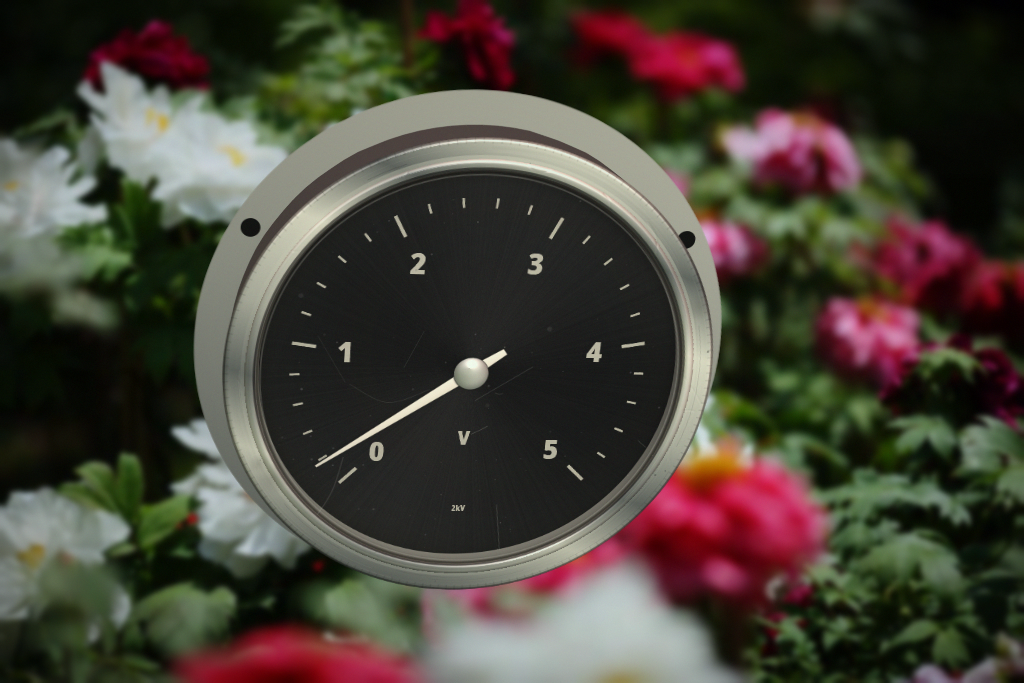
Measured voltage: V 0.2
